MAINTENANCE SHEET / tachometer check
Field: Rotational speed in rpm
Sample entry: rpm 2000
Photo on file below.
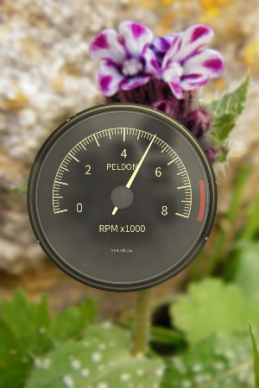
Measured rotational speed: rpm 5000
